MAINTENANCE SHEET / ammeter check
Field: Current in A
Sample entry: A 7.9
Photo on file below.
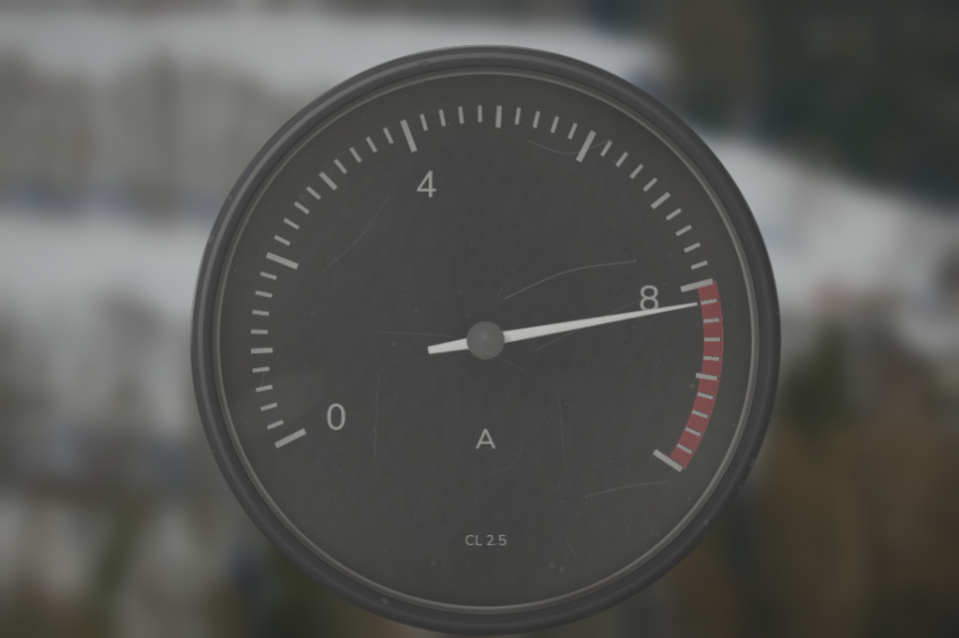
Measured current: A 8.2
